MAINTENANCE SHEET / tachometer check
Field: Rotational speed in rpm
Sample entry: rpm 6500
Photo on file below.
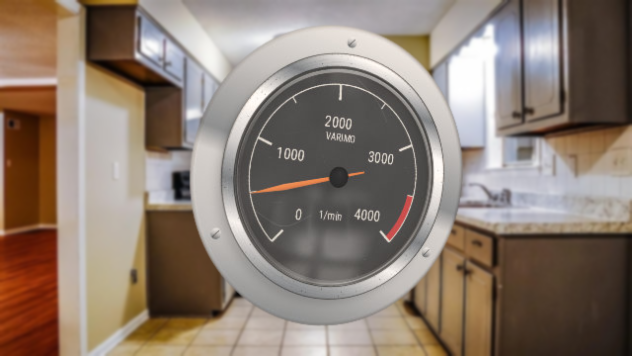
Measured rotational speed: rpm 500
